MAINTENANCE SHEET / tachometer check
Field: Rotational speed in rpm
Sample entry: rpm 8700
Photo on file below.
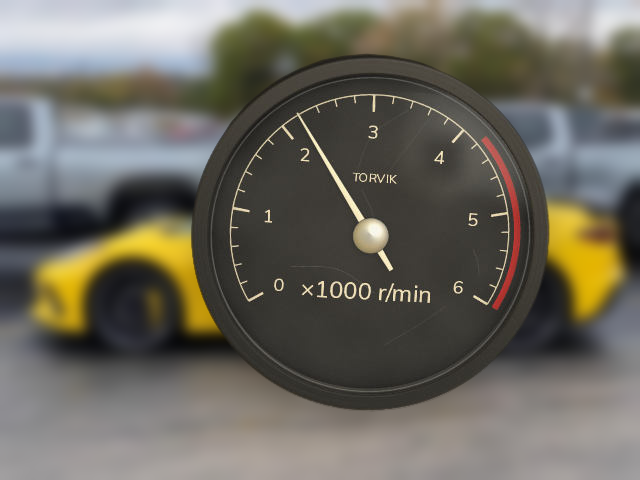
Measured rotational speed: rpm 2200
